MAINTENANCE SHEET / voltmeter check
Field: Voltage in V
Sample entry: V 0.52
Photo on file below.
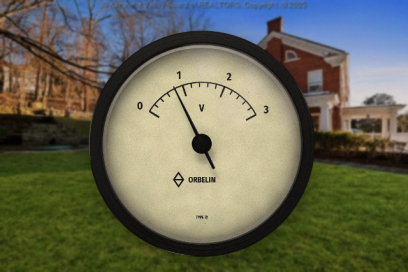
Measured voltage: V 0.8
